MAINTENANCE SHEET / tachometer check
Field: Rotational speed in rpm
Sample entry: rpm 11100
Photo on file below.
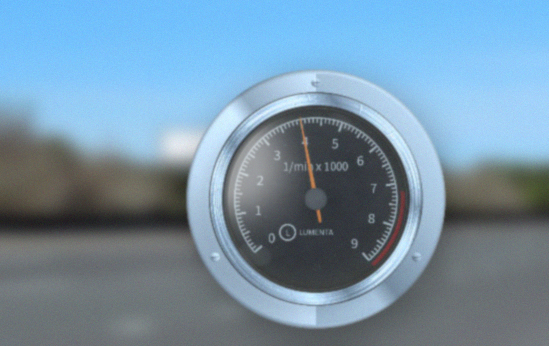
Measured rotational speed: rpm 4000
